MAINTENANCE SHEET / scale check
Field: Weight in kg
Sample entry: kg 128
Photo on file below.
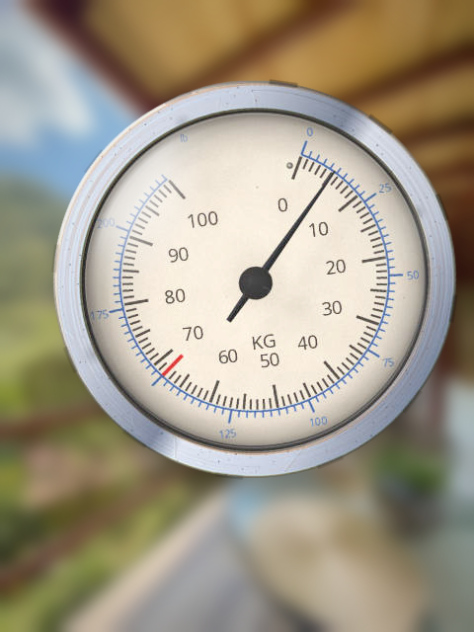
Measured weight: kg 5
